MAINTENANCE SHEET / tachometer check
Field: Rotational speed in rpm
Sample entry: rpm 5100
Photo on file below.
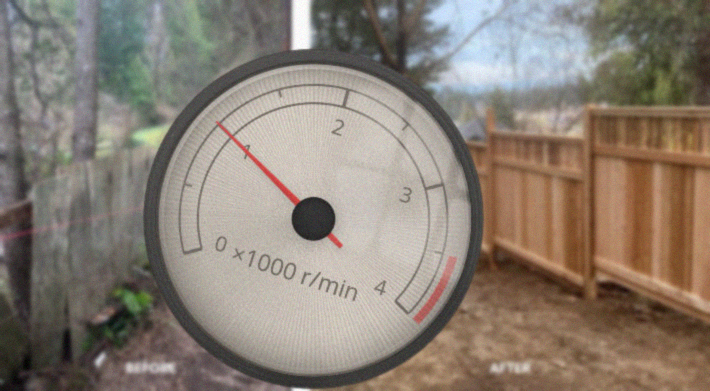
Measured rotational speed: rpm 1000
